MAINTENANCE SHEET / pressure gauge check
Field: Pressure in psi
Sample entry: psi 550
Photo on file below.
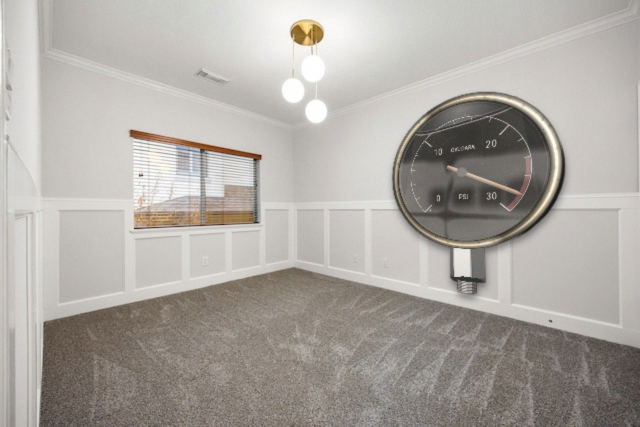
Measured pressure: psi 28
